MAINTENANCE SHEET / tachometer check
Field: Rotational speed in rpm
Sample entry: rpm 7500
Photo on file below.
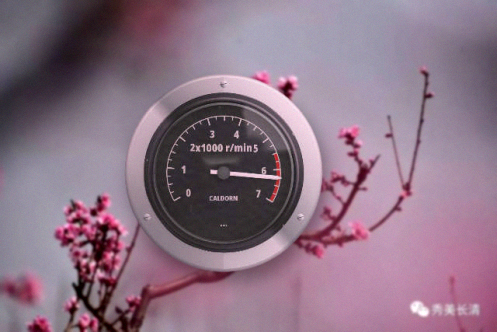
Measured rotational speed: rpm 6250
